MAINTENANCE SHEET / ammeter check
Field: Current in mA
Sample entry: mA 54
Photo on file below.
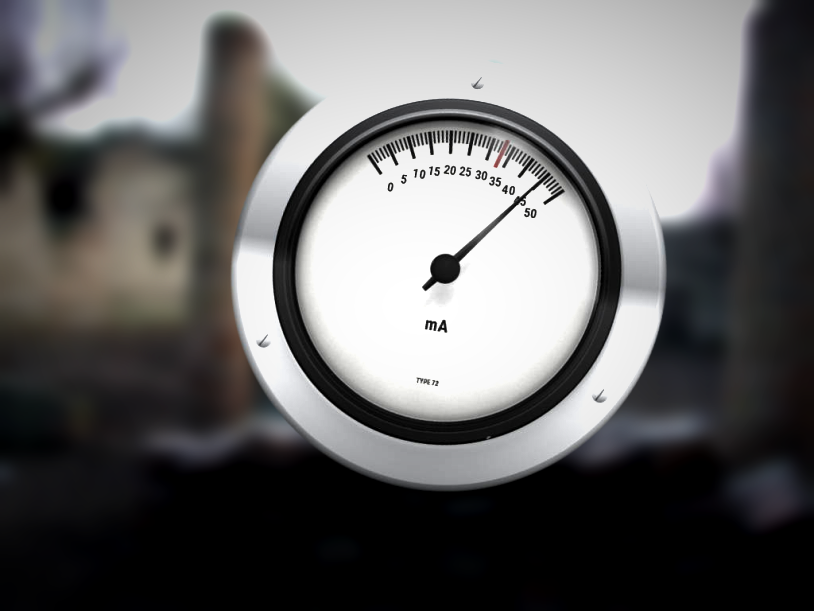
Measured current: mA 45
